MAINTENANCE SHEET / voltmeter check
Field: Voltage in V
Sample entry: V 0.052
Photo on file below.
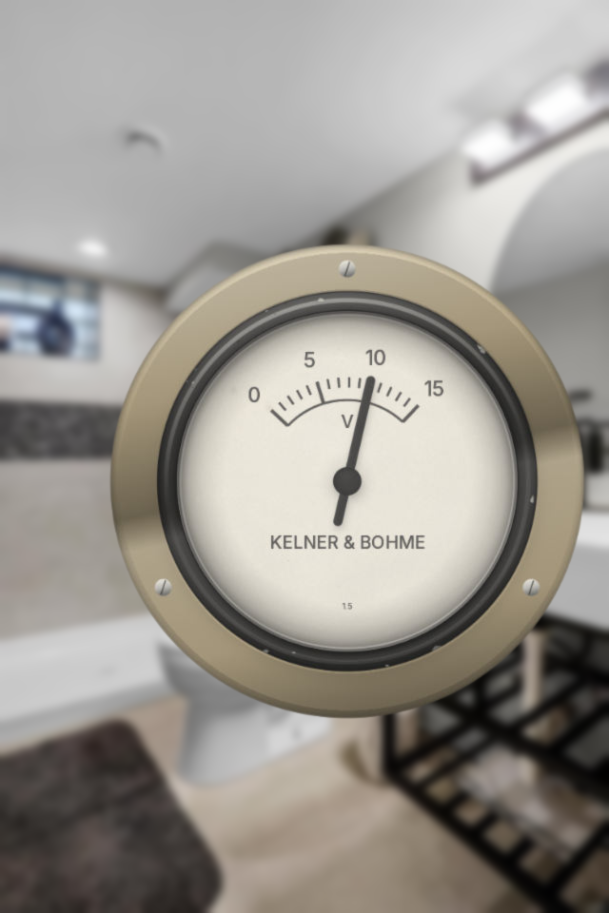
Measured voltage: V 10
